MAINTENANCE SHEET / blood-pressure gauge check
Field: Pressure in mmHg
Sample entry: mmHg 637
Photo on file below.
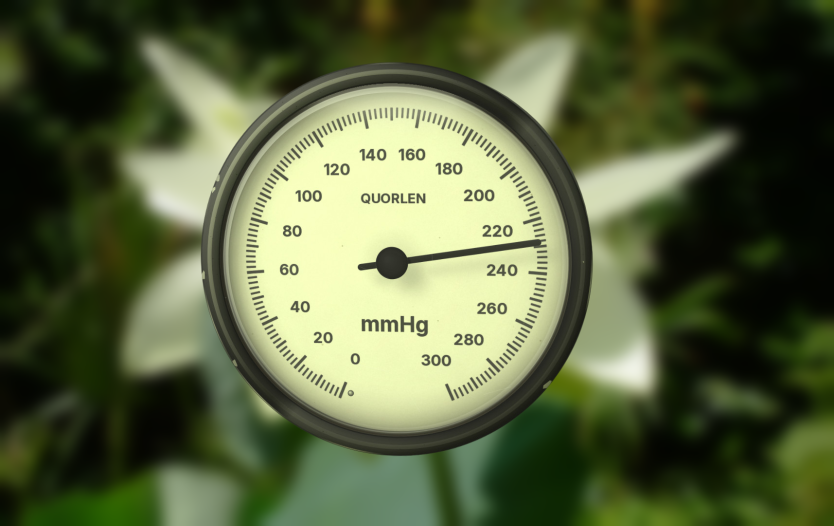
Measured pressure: mmHg 228
